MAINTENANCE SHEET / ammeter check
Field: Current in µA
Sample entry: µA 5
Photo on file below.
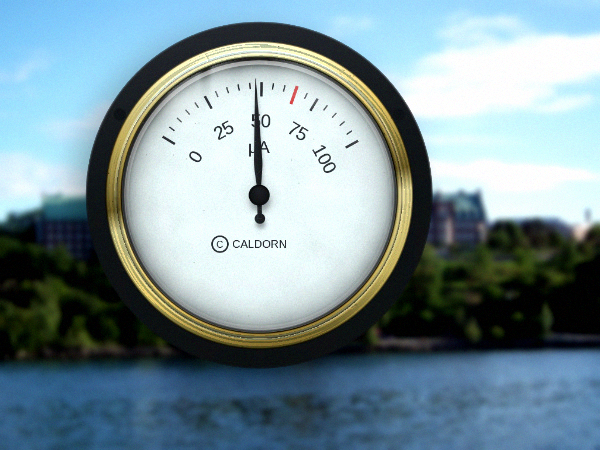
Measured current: µA 47.5
